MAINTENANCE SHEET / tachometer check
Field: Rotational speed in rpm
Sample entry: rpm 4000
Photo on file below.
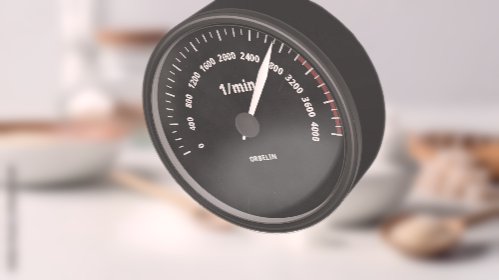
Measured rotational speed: rpm 2700
